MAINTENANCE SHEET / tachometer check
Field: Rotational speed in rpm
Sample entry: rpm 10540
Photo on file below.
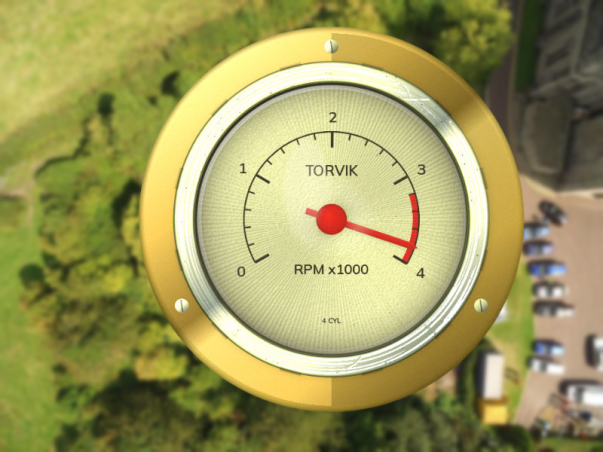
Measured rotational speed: rpm 3800
